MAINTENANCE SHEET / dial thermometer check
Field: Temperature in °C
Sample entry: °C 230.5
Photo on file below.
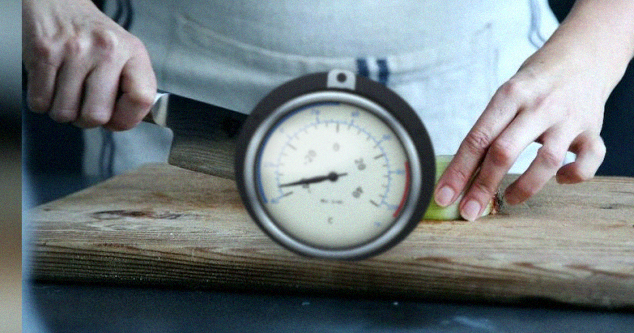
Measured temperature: °C -36
